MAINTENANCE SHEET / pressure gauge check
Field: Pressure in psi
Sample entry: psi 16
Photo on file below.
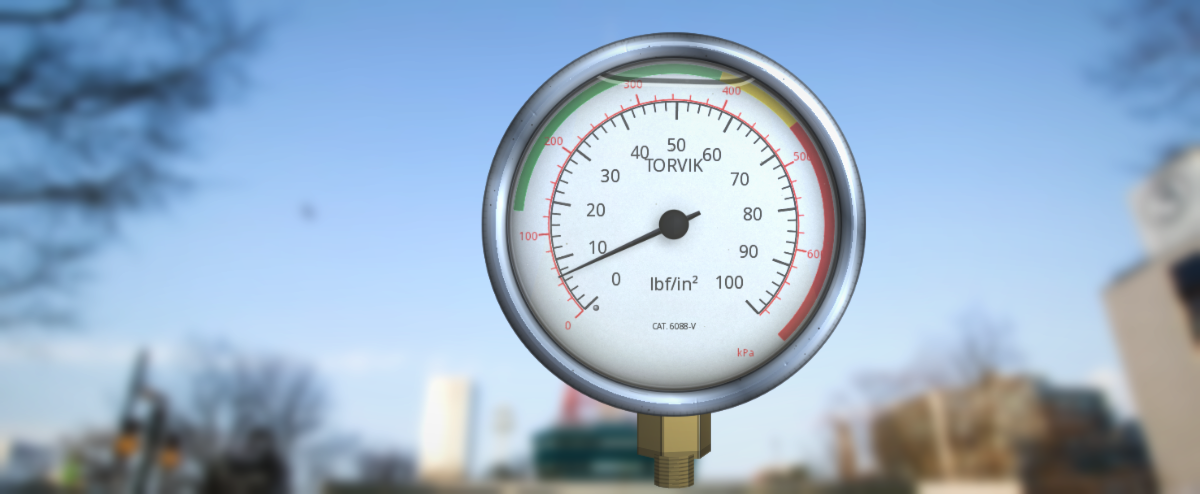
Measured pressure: psi 7
